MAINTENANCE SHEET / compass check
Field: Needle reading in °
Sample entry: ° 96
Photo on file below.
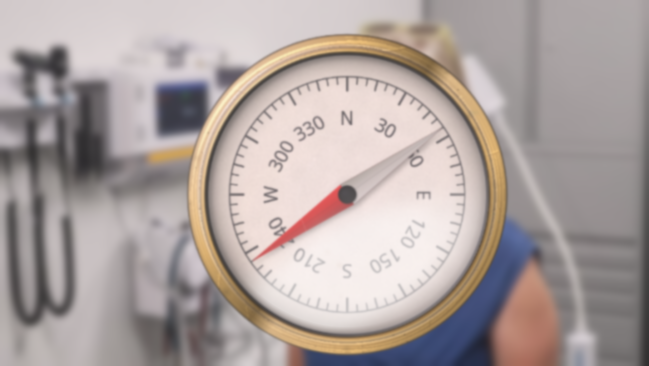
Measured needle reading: ° 235
